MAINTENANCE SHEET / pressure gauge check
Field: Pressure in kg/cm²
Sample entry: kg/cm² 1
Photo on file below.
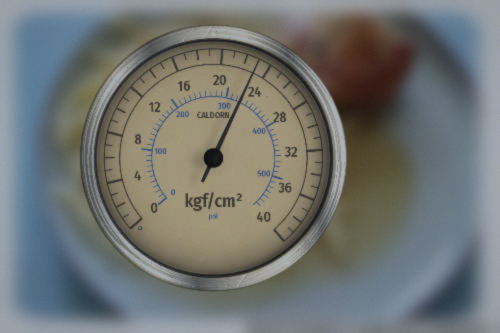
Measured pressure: kg/cm² 23
